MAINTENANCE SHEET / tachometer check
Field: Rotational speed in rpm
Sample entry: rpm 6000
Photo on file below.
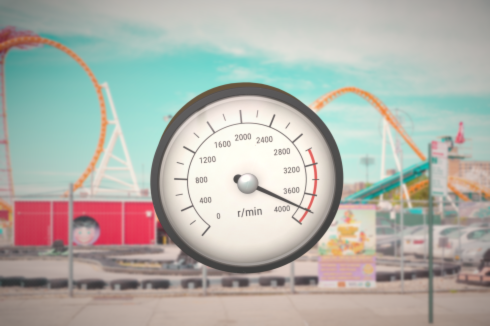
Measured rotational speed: rpm 3800
